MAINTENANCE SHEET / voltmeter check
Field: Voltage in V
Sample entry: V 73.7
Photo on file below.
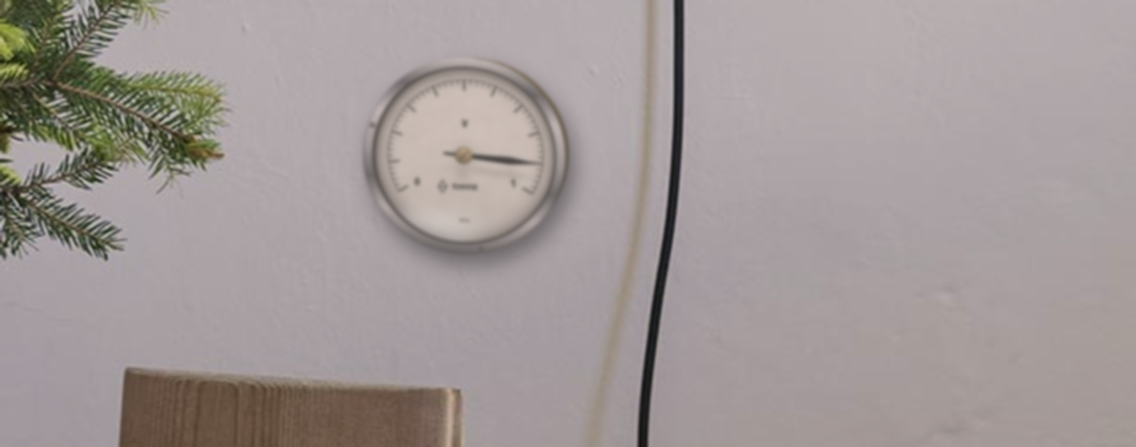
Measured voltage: V 0.9
